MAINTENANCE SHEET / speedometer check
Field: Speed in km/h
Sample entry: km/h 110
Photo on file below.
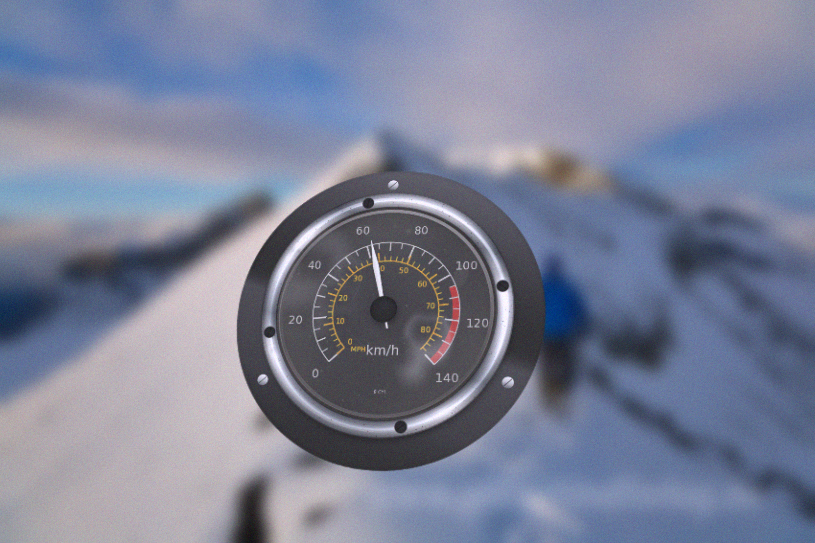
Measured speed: km/h 62.5
